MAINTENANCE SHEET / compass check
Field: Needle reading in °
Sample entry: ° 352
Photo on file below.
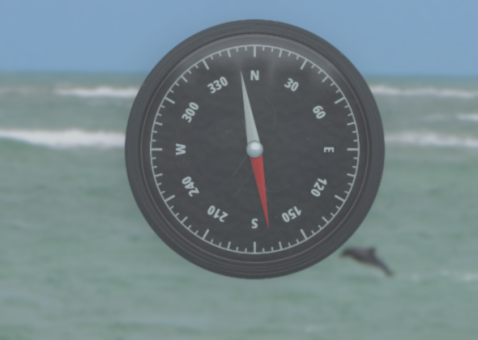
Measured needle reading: ° 170
